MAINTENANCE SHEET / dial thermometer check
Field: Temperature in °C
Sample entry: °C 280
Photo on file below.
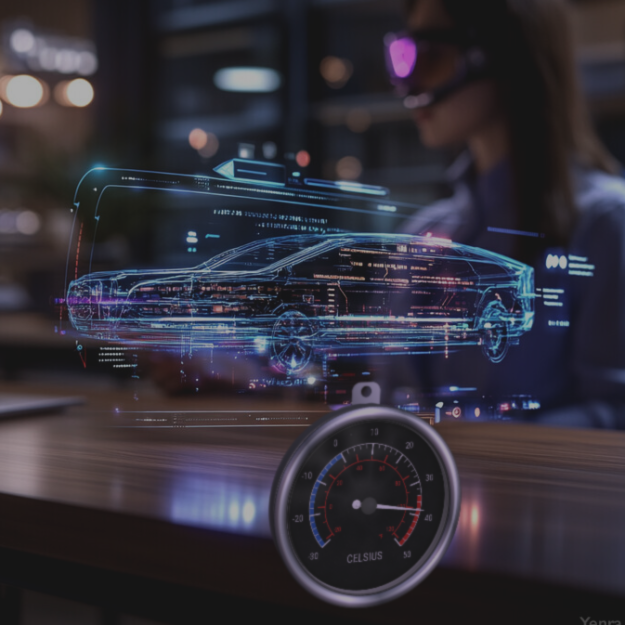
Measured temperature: °C 38
